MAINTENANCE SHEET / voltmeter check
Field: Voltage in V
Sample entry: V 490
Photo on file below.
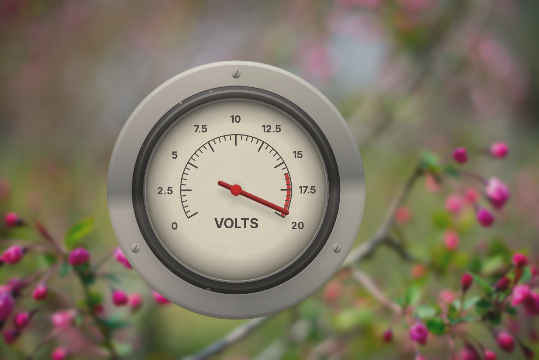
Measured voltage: V 19.5
